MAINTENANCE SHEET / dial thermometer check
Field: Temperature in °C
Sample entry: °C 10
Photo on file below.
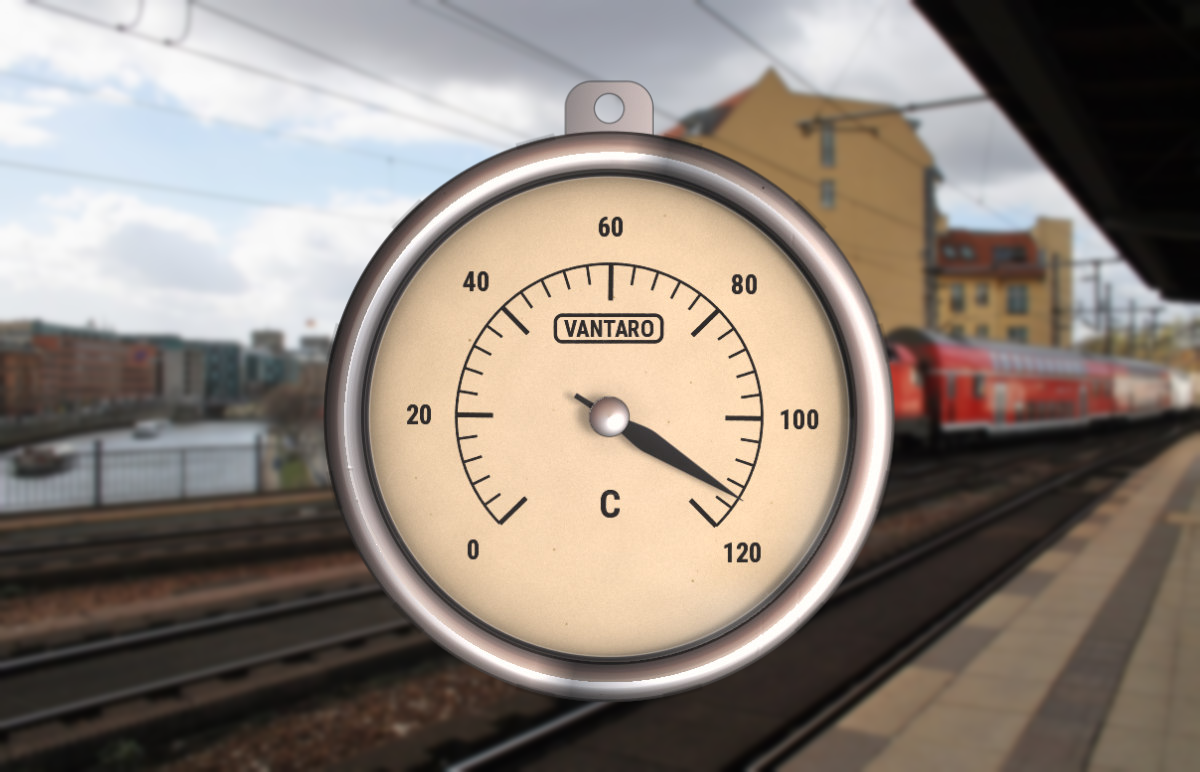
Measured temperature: °C 114
